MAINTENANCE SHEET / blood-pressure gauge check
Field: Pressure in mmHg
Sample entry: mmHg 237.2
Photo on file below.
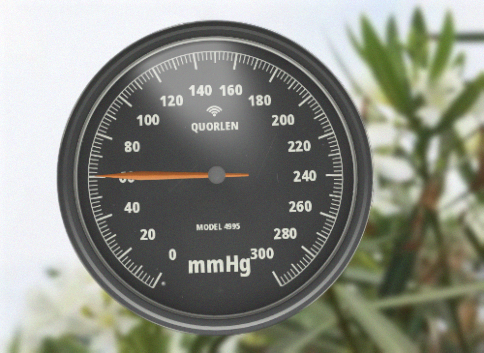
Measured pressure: mmHg 60
